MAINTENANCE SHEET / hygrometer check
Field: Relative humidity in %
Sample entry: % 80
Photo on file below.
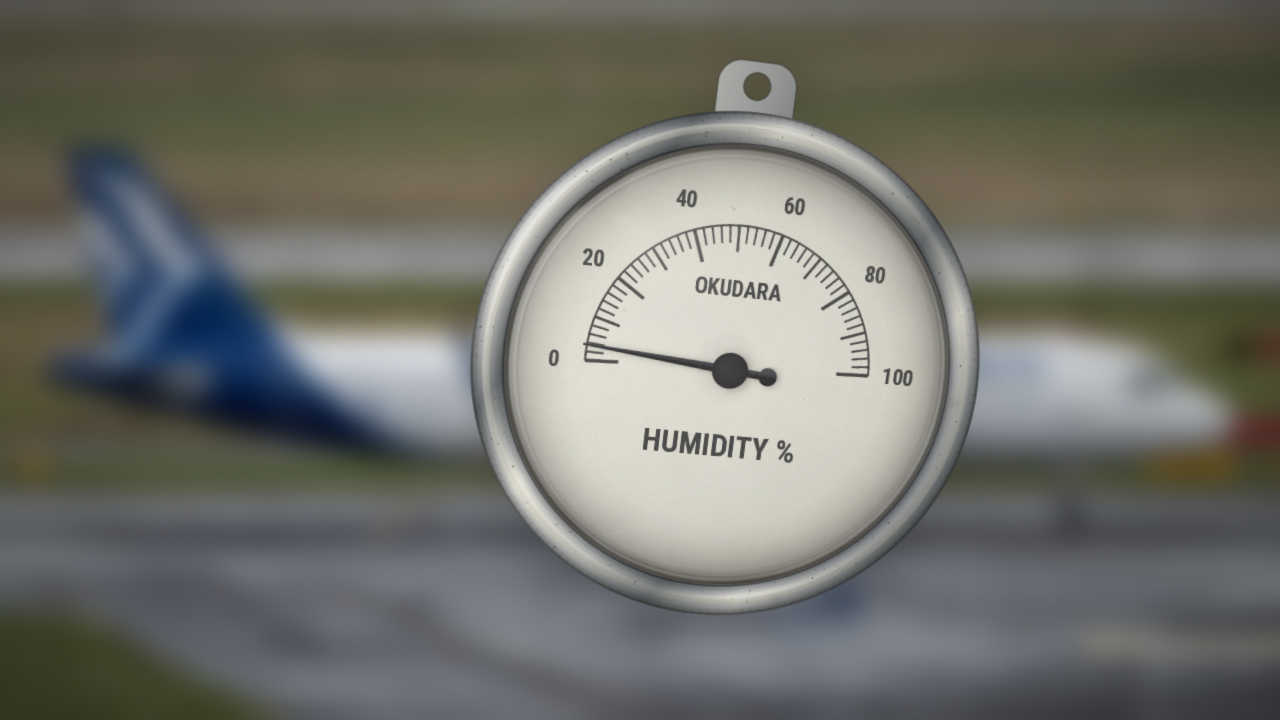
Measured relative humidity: % 4
